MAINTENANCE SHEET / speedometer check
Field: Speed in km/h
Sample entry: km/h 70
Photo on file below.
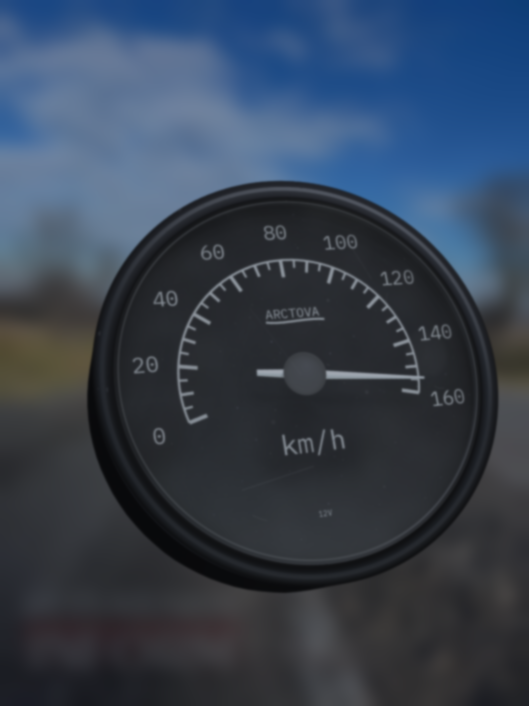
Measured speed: km/h 155
